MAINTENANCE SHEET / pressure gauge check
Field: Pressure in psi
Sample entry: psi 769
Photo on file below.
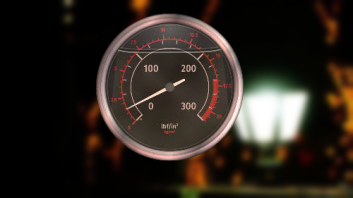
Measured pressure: psi 20
